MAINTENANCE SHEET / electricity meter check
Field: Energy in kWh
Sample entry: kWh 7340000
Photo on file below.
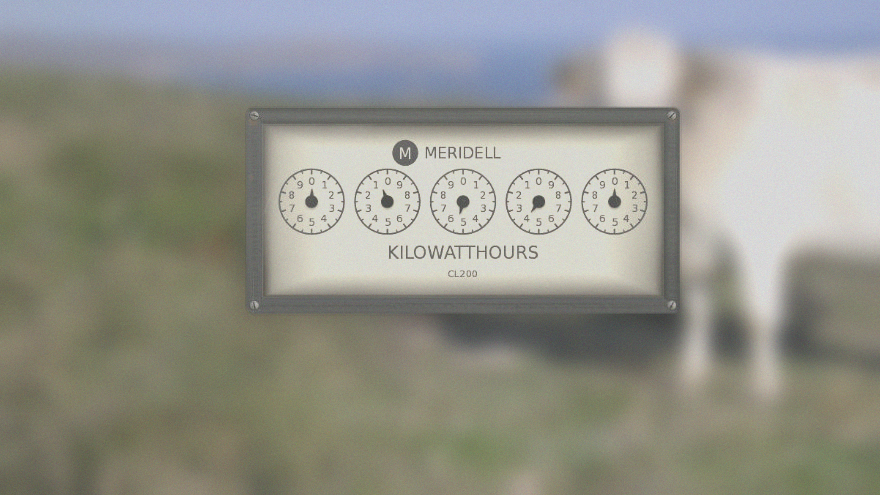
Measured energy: kWh 540
